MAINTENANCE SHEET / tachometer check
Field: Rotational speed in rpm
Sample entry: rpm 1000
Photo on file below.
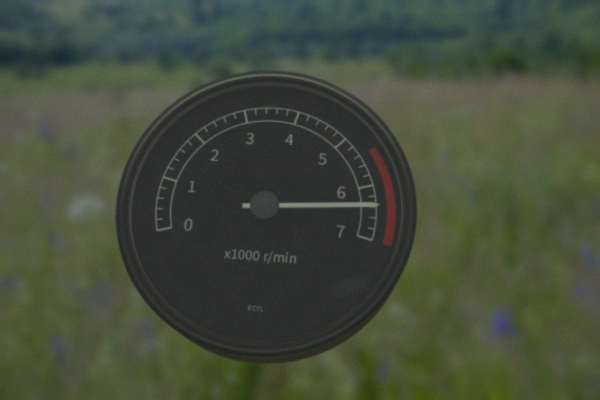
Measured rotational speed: rpm 6400
